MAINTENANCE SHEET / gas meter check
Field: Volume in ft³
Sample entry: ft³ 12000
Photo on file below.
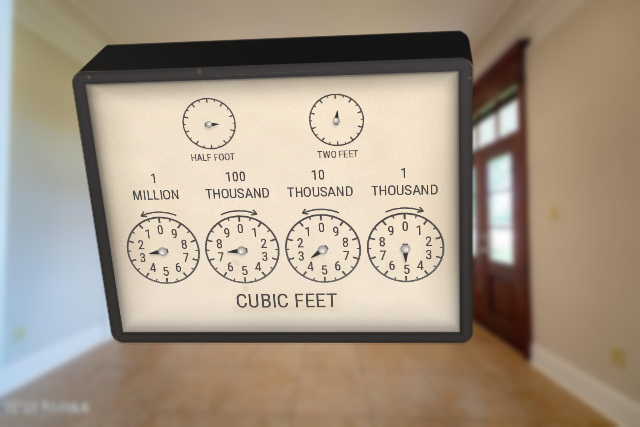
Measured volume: ft³ 273500
